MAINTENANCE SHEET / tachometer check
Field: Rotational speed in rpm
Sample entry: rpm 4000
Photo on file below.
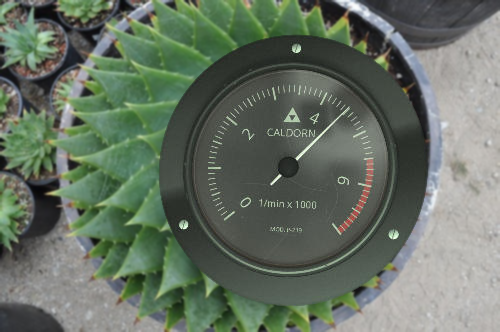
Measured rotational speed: rpm 4500
